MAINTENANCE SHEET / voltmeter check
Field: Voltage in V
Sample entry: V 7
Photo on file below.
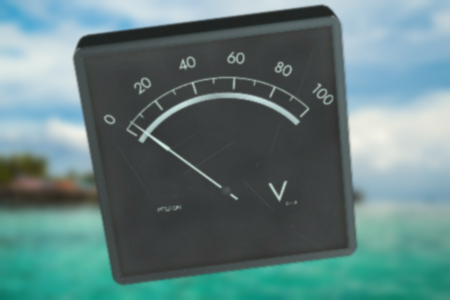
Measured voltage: V 5
